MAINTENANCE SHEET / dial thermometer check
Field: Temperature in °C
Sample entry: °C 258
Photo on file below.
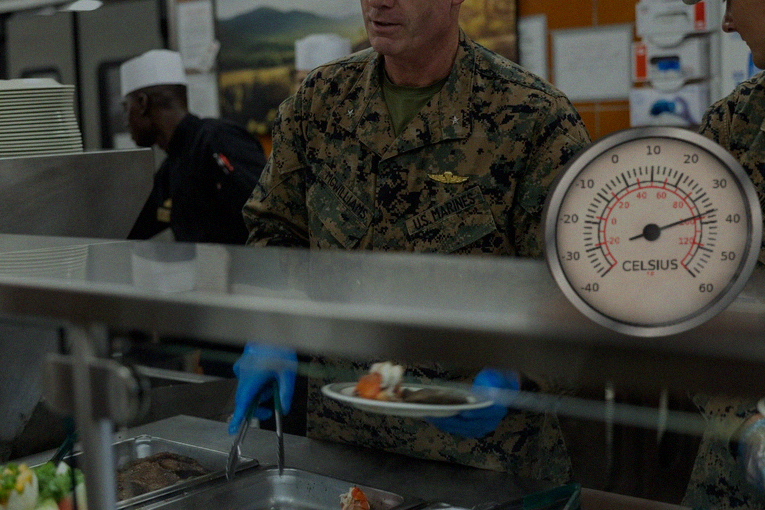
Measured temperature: °C 36
